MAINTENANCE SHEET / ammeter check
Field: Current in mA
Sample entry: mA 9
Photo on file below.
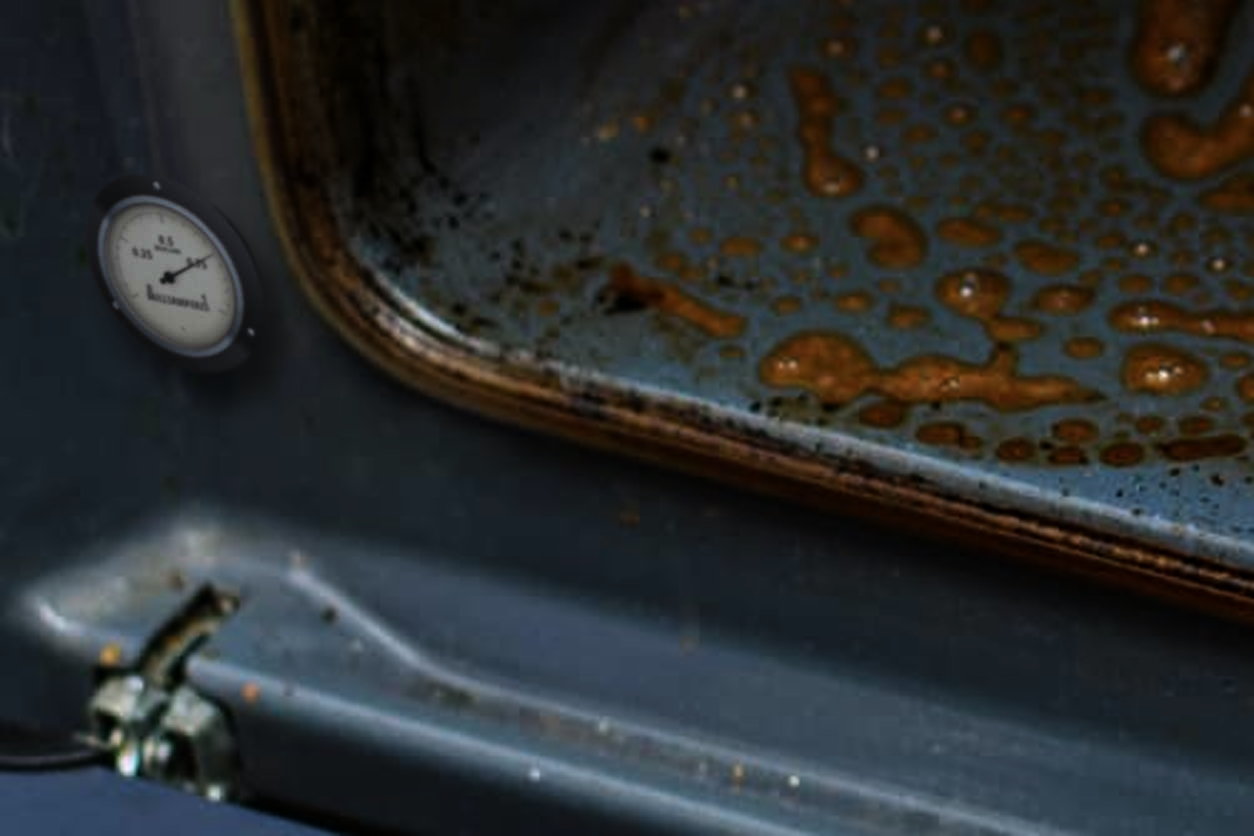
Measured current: mA 0.75
